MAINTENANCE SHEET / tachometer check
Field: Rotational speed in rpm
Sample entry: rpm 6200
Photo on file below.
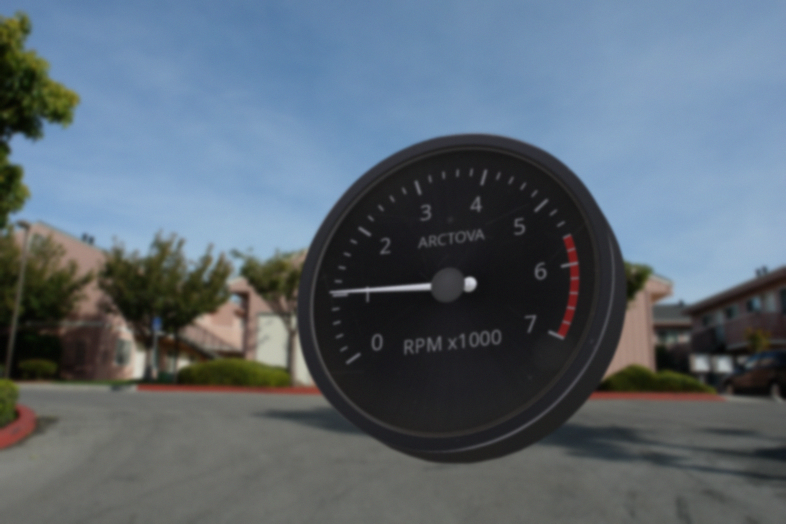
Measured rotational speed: rpm 1000
